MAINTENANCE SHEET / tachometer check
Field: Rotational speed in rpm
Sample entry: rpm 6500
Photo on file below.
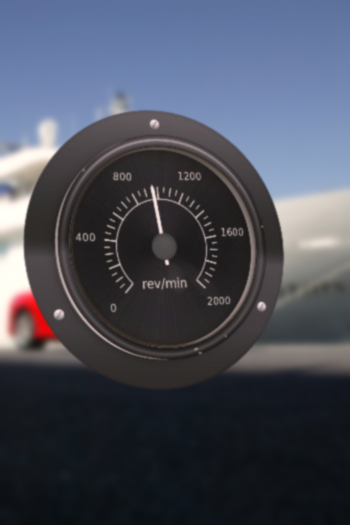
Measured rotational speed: rpm 950
